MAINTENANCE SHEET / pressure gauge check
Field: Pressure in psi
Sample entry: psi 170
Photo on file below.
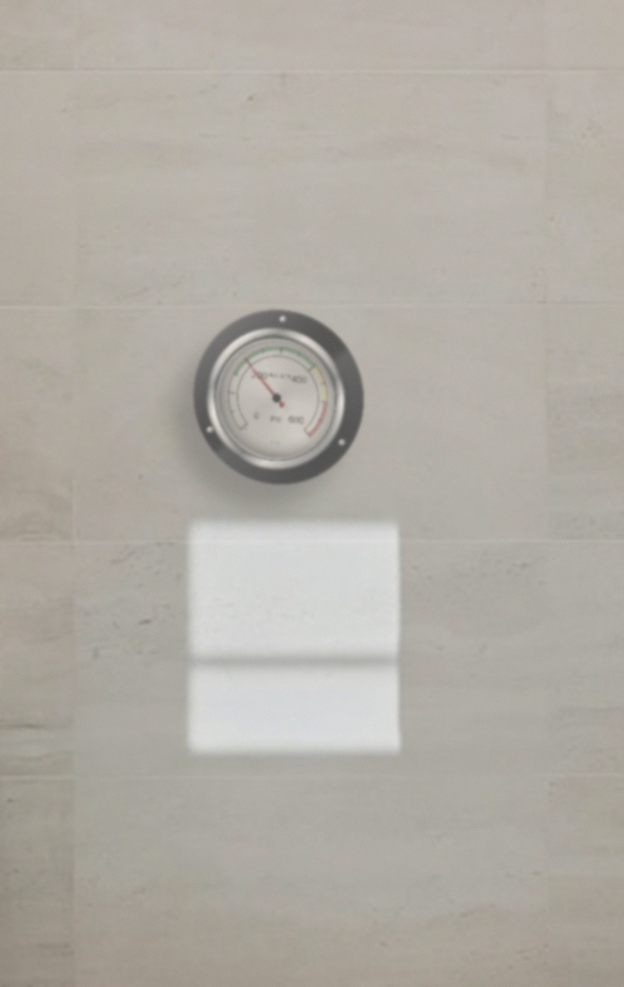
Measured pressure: psi 200
